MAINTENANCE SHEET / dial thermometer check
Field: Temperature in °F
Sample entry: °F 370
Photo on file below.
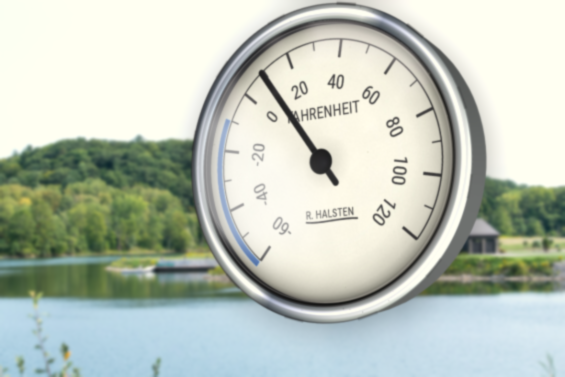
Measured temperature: °F 10
